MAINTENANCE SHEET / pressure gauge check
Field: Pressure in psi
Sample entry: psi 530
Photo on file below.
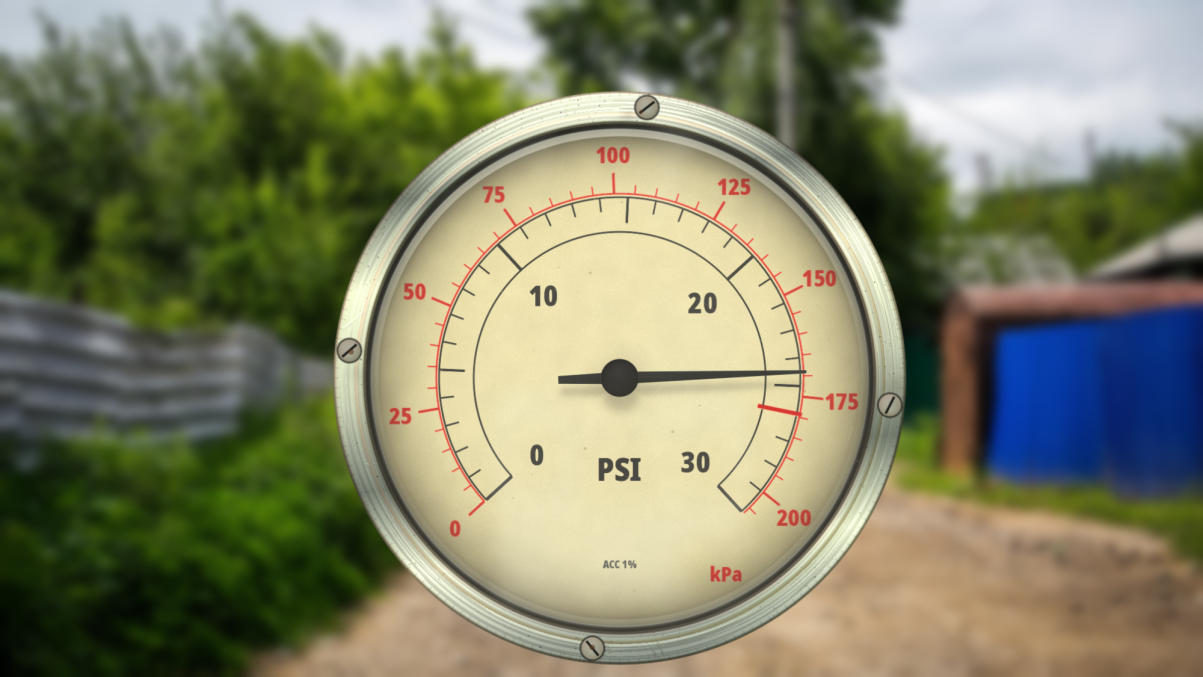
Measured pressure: psi 24.5
